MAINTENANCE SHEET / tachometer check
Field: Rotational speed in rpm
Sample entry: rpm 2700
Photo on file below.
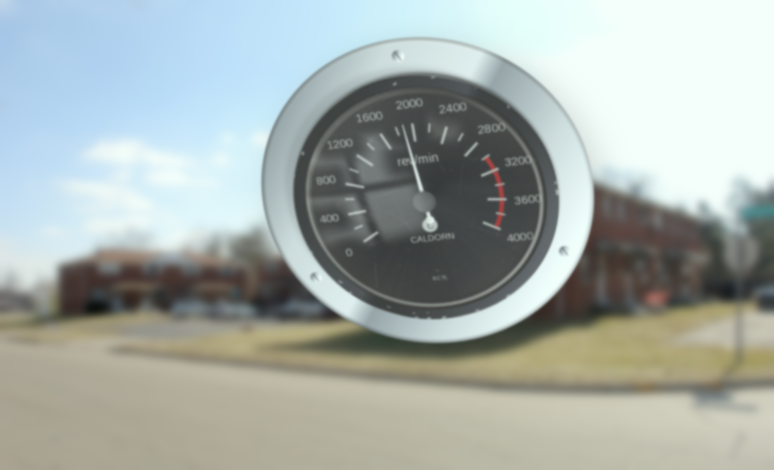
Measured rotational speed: rpm 1900
